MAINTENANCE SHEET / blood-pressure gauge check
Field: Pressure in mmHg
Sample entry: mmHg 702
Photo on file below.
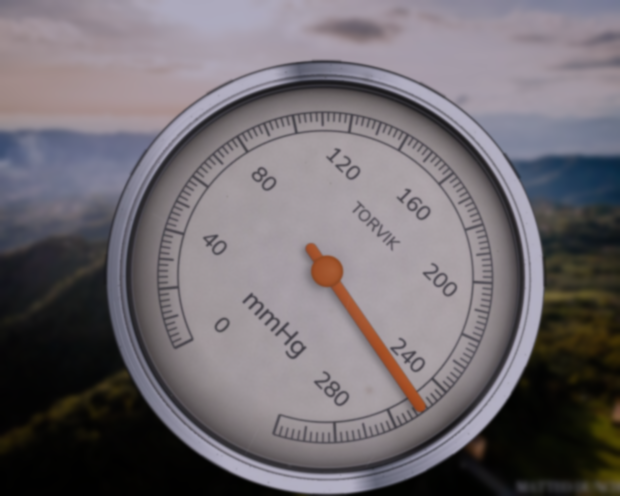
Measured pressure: mmHg 250
